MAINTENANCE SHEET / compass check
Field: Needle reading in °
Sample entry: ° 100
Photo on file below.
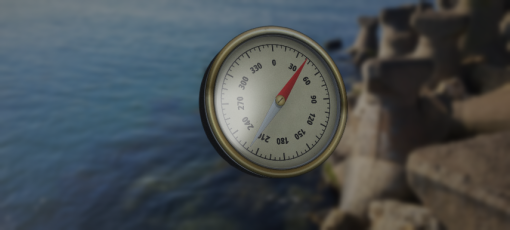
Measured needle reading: ° 40
